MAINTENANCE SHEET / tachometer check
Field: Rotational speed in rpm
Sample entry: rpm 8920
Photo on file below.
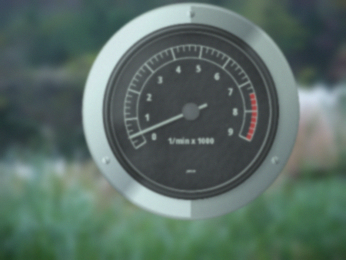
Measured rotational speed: rpm 400
